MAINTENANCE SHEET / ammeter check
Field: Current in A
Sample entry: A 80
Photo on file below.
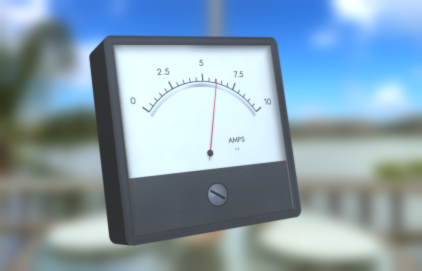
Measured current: A 6
